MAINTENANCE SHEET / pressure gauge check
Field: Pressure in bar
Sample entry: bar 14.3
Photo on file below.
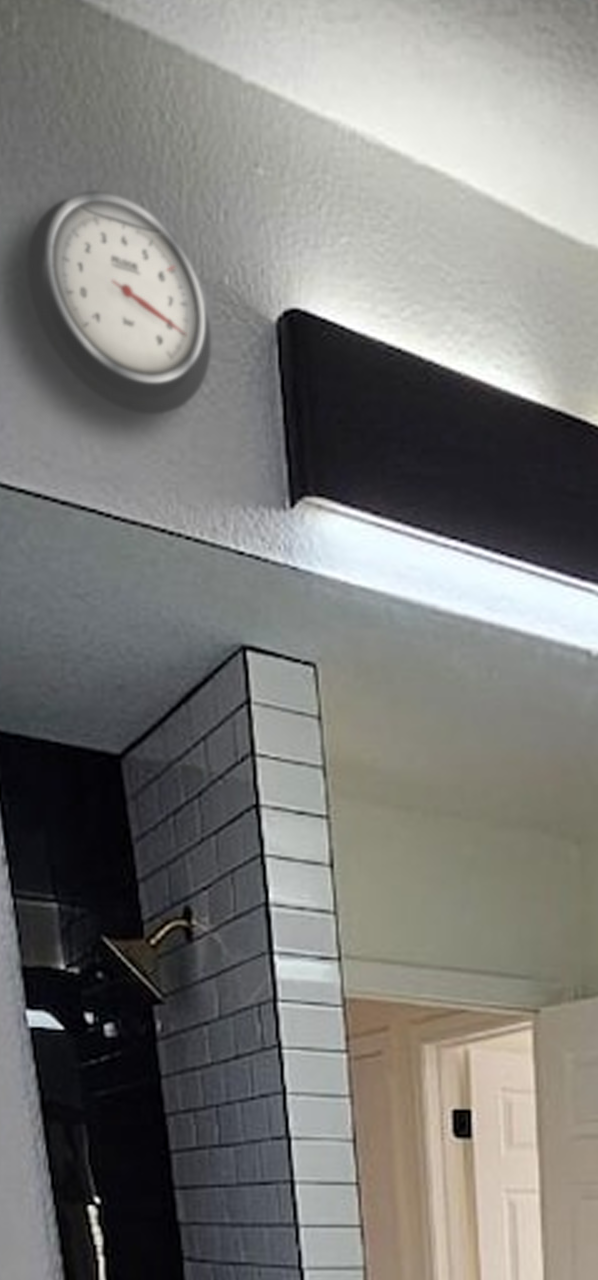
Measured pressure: bar 8
